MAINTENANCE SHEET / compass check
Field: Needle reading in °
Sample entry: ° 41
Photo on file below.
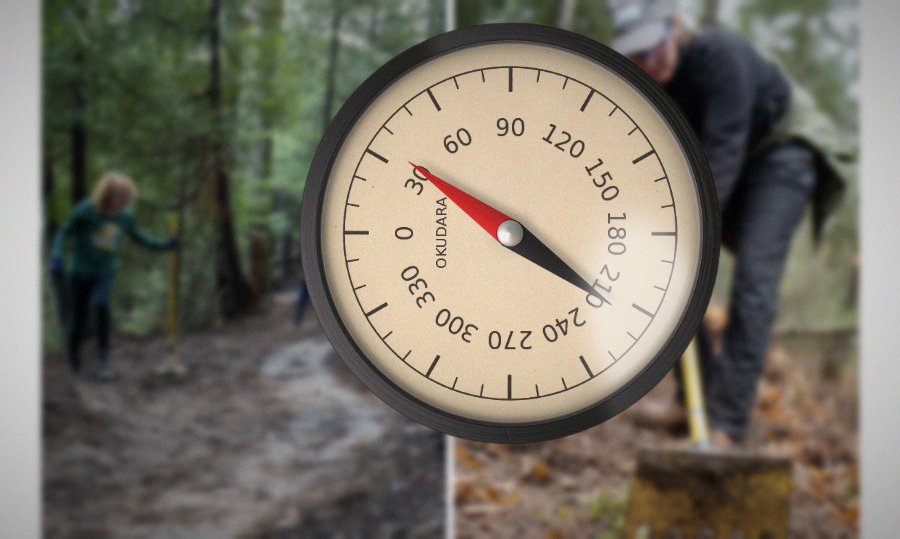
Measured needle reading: ° 35
